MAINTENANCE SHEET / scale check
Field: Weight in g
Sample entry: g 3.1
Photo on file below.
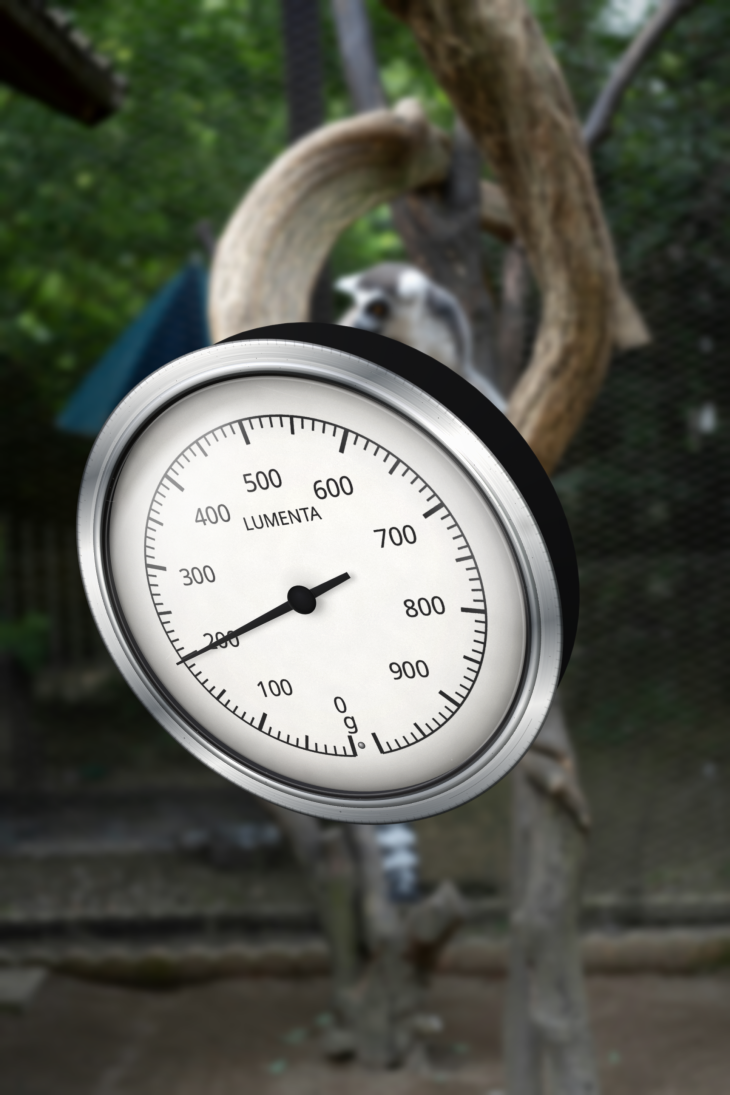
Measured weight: g 200
